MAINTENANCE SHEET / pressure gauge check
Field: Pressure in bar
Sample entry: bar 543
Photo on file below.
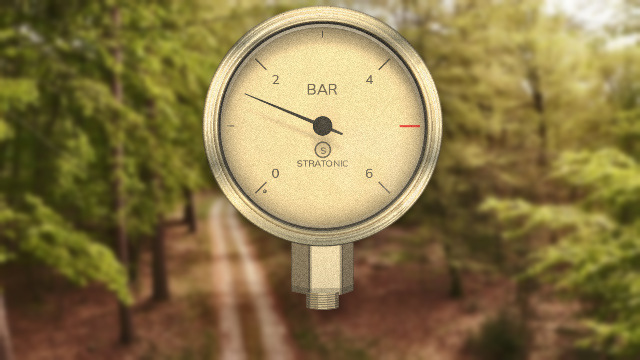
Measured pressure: bar 1.5
